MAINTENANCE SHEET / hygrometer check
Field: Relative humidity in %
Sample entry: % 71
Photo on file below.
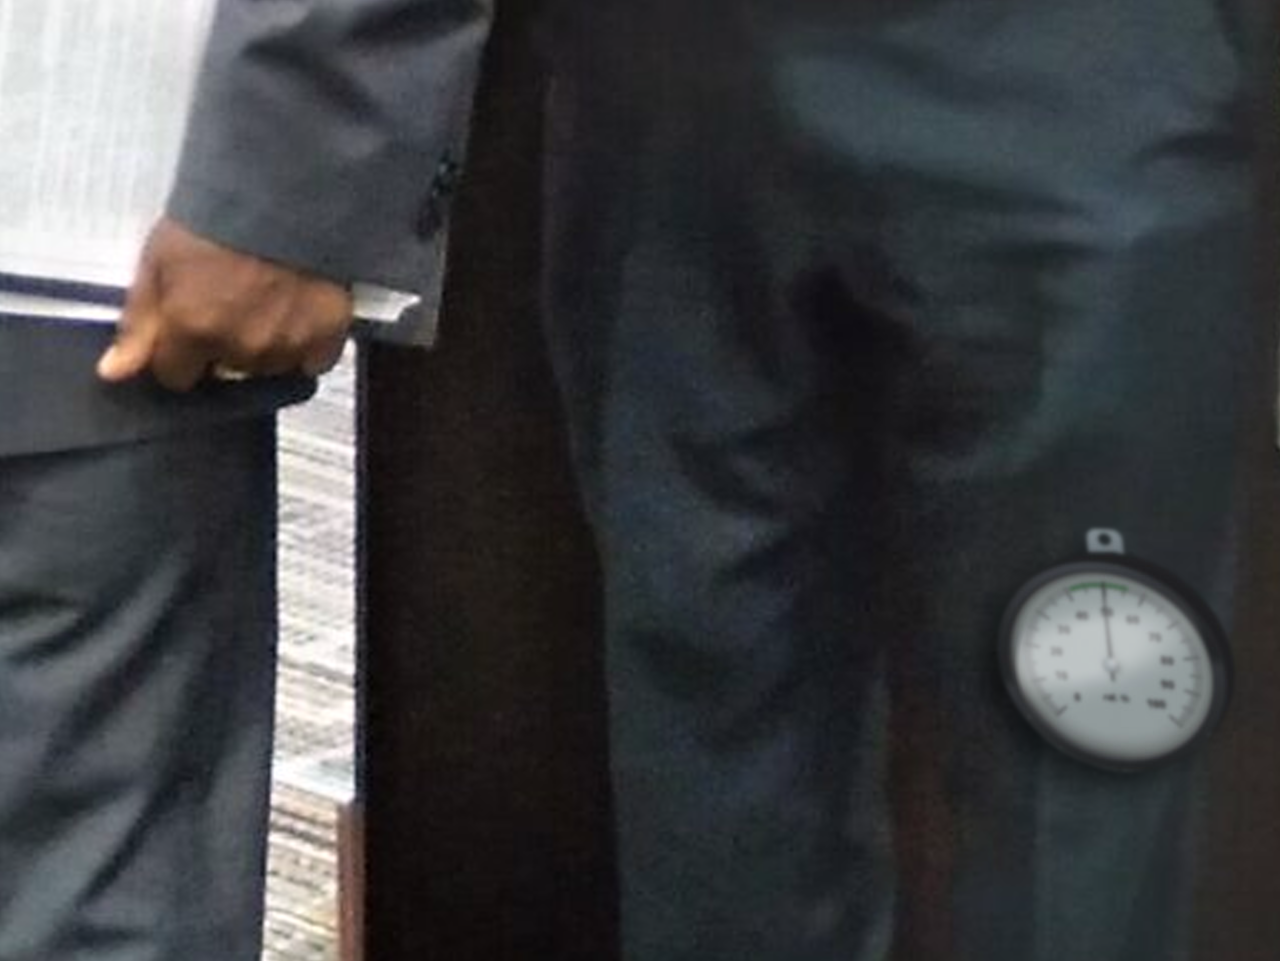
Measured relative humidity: % 50
